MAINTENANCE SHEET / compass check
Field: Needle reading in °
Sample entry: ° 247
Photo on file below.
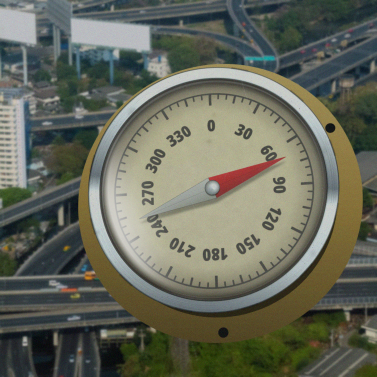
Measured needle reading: ° 70
